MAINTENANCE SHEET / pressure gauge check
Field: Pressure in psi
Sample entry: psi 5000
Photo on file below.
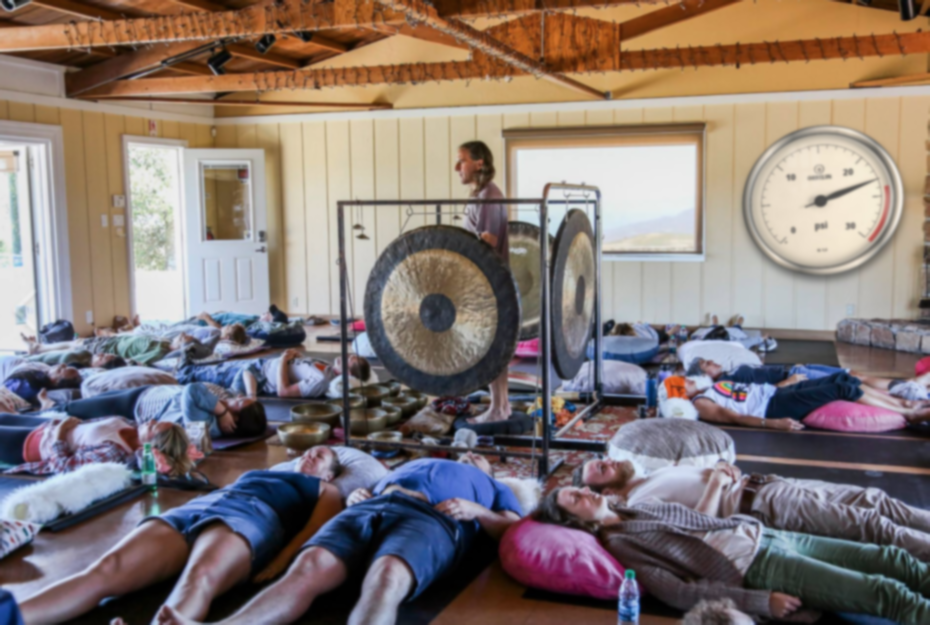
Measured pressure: psi 23
